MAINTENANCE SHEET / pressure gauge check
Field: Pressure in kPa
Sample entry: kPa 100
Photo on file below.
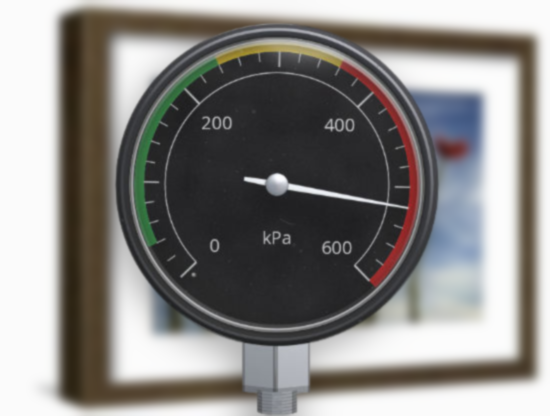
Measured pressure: kPa 520
